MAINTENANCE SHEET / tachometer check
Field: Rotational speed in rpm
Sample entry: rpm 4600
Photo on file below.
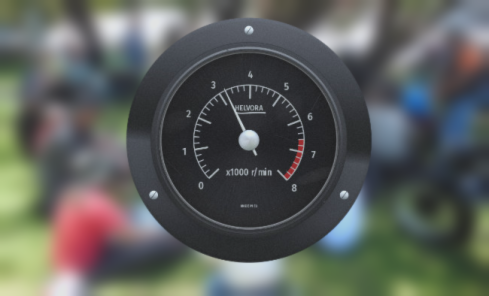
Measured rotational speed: rpm 3200
